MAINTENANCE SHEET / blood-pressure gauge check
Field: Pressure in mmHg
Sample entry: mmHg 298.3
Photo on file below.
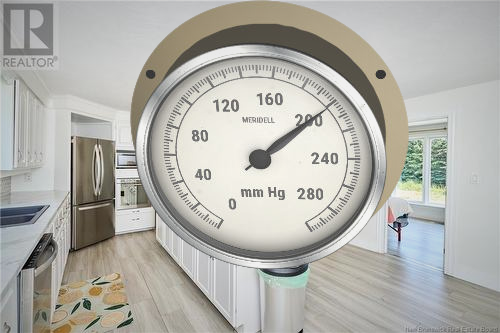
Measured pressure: mmHg 200
